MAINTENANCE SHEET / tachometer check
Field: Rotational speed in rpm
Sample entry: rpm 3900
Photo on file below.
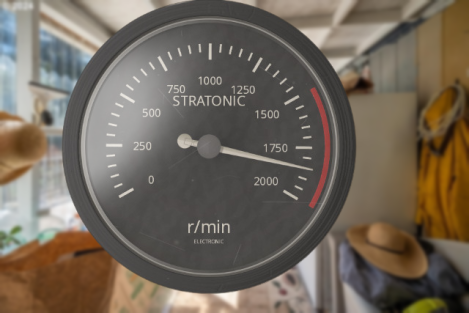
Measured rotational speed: rpm 1850
